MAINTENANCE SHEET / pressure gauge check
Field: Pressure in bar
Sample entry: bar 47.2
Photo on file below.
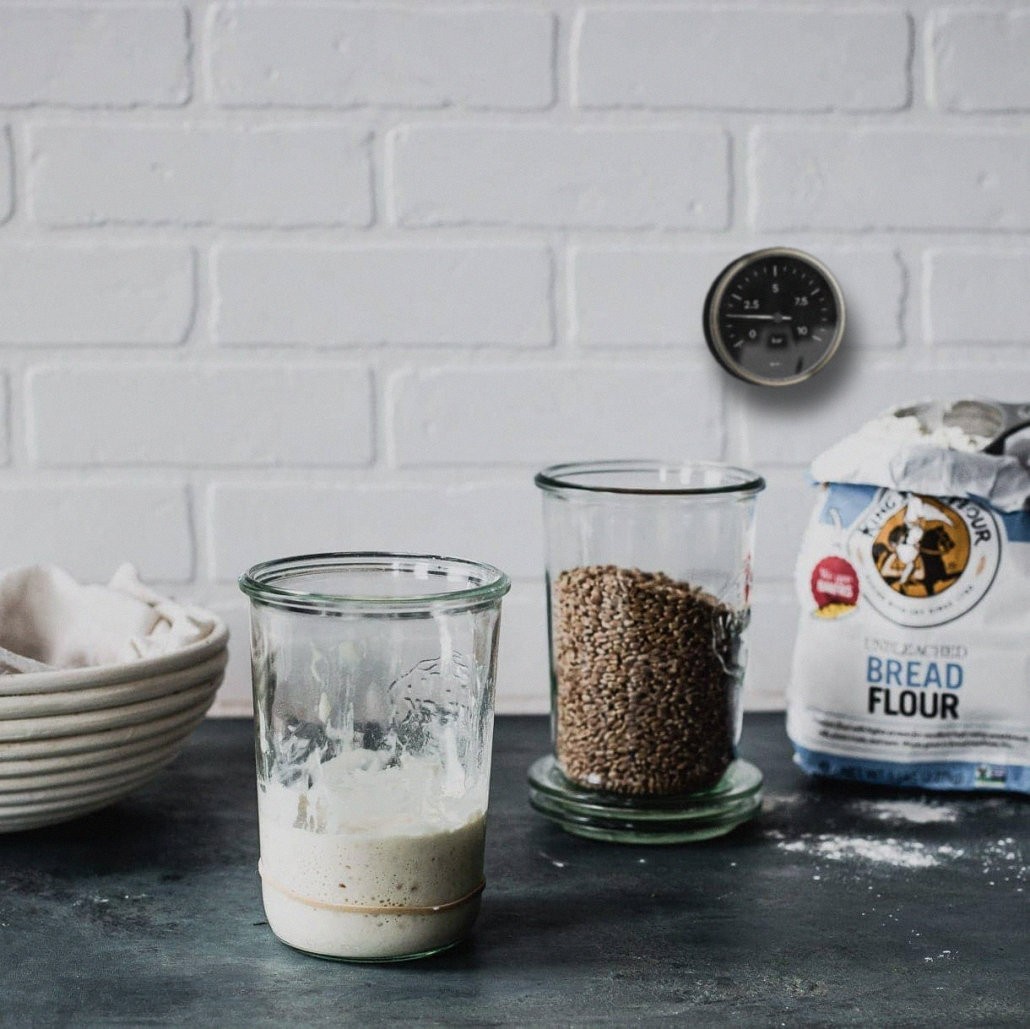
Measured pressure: bar 1.5
